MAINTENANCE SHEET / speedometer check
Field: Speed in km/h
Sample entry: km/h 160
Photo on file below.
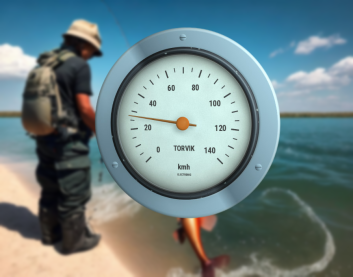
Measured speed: km/h 27.5
